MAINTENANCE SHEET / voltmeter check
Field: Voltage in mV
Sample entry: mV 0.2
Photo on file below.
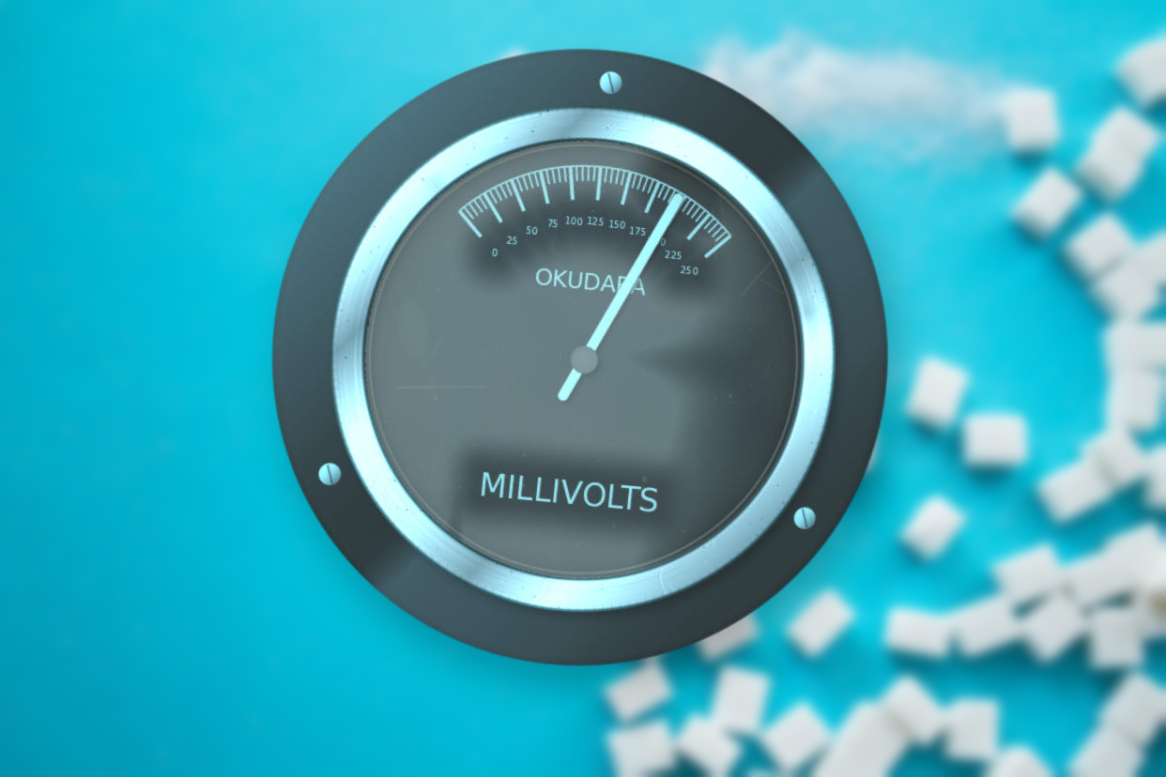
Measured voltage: mV 195
